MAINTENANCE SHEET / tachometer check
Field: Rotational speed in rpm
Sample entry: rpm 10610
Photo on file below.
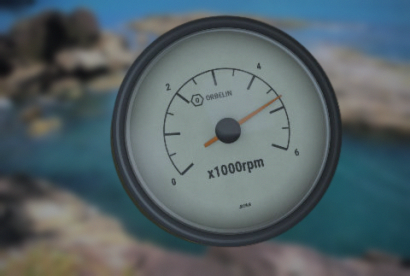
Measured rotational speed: rpm 4750
